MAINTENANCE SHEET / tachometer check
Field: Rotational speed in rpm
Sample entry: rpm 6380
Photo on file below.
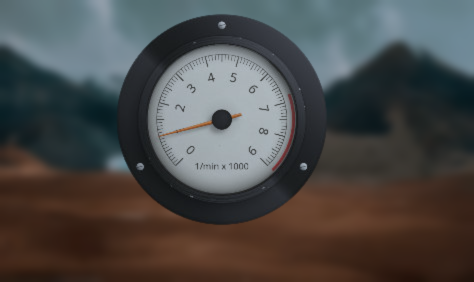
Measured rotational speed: rpm 1000
